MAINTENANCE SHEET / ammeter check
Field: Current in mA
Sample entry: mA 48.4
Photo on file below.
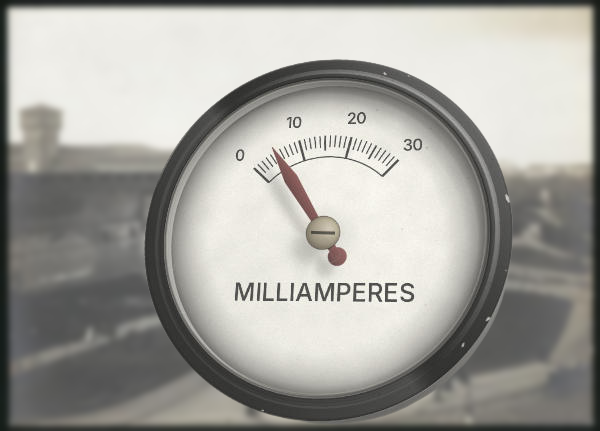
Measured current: mA 5
